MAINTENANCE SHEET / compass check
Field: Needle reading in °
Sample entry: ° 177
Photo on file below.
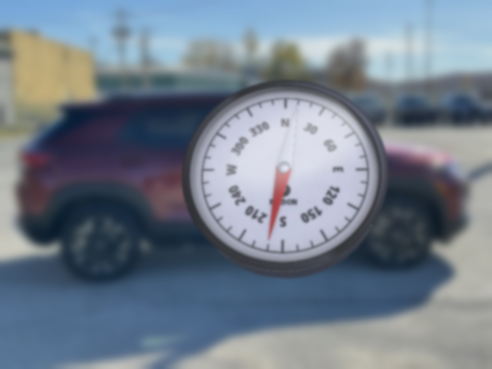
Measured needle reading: ° 190
